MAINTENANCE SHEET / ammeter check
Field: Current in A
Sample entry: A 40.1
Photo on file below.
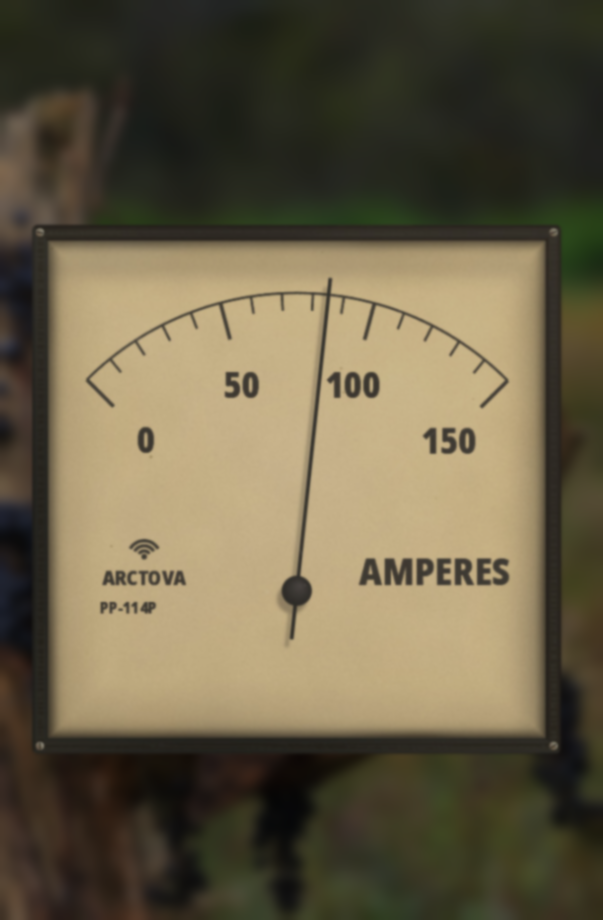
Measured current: A 85
